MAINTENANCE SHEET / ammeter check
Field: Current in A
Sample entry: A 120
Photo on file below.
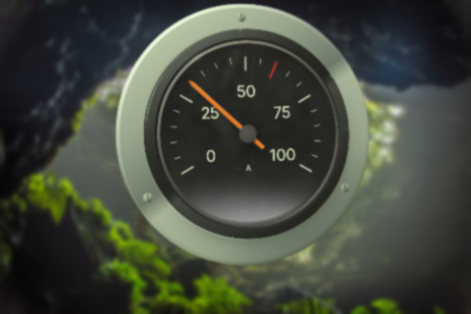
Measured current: A 30
